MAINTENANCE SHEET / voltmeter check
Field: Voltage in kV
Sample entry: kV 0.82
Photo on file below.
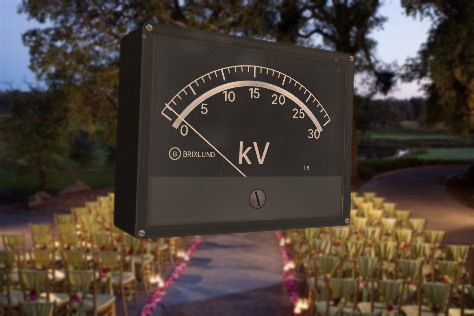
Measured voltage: kV 1
